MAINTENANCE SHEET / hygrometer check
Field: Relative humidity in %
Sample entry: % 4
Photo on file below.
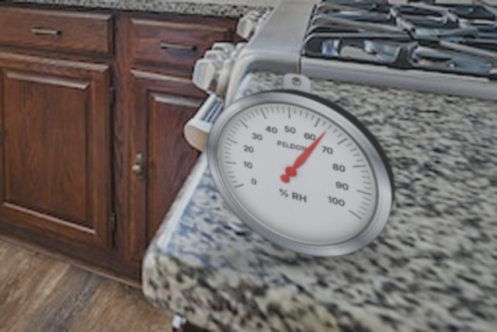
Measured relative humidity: % 64
